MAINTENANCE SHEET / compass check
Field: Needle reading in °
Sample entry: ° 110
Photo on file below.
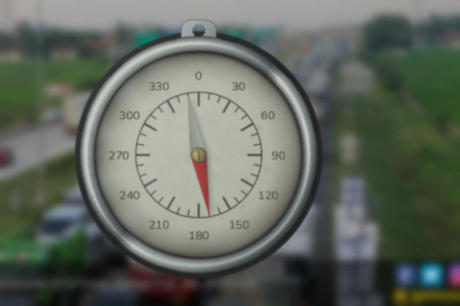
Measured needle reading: ° 170
